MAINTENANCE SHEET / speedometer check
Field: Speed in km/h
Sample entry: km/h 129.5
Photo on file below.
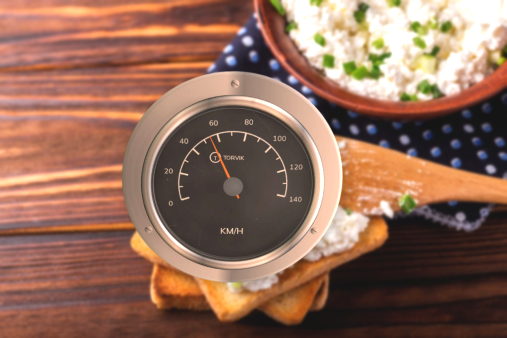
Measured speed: km/h 55
